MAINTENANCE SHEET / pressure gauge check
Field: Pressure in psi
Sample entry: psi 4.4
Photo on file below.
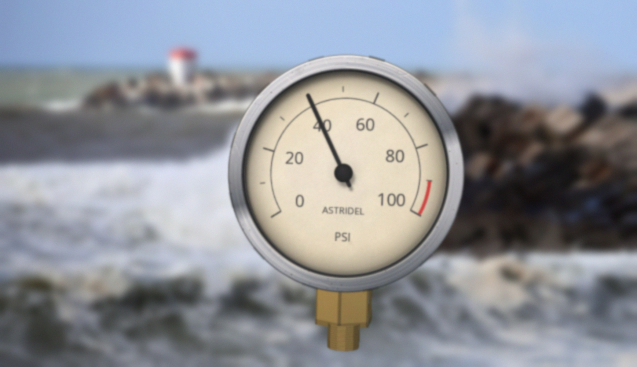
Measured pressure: psi 40
